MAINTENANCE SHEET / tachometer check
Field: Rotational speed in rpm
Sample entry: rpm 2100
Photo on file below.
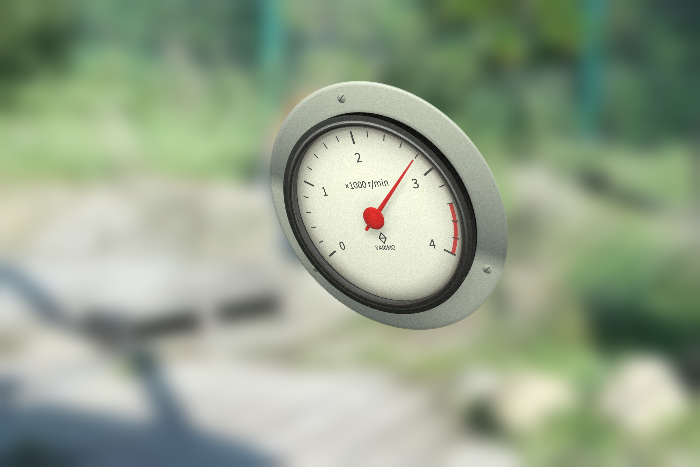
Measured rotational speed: rpm 2800
